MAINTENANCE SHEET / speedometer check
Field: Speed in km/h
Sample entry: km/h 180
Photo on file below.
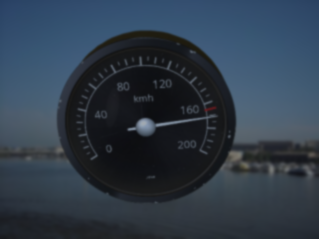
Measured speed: km/h 170
